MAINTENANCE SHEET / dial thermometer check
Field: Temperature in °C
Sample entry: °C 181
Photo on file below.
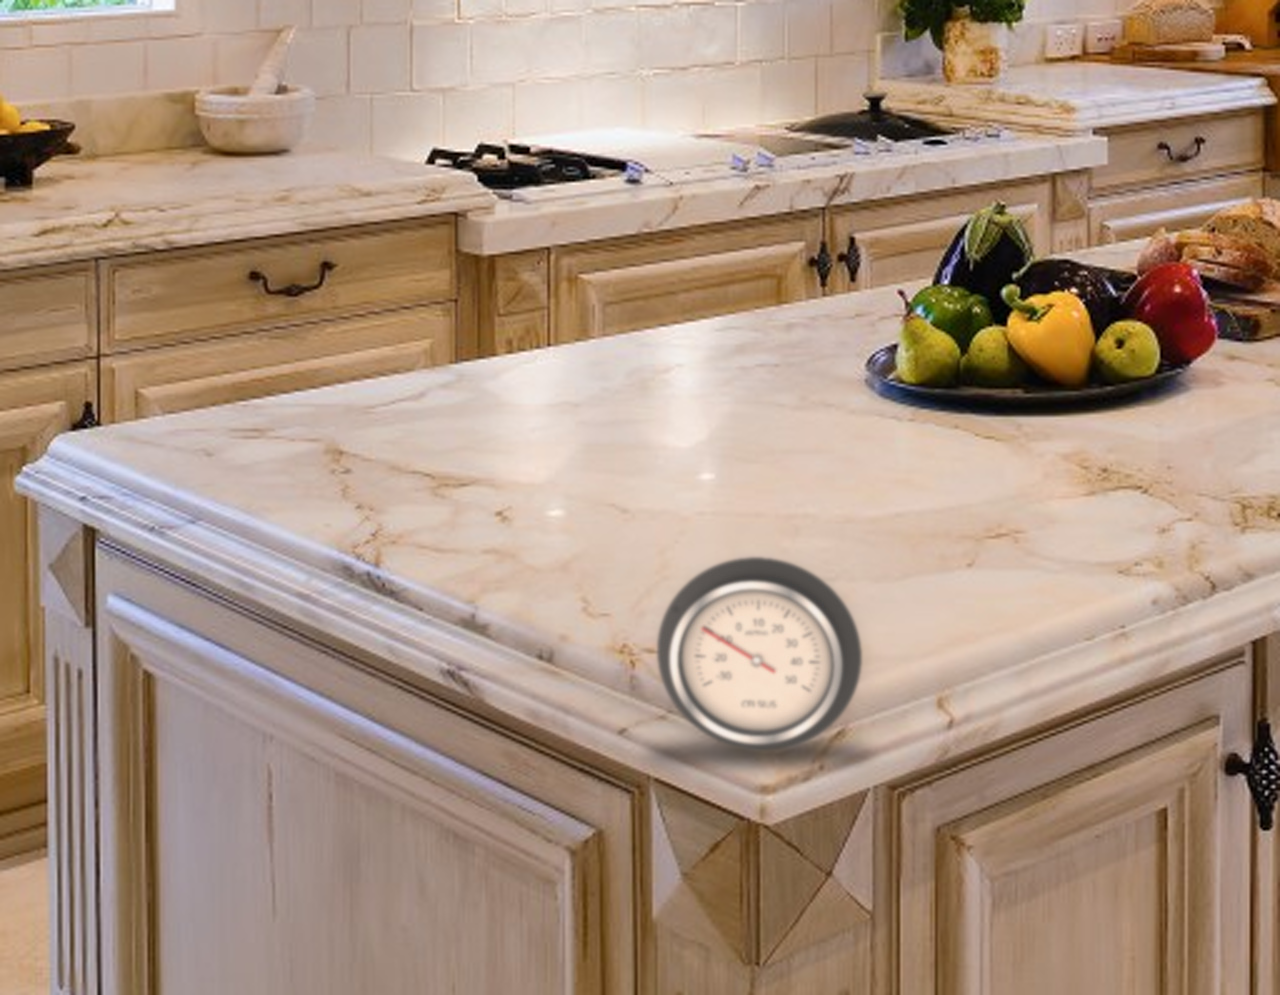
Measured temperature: °C -10
